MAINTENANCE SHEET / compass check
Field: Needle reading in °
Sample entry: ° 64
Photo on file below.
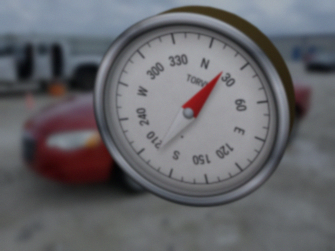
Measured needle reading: ° 20
